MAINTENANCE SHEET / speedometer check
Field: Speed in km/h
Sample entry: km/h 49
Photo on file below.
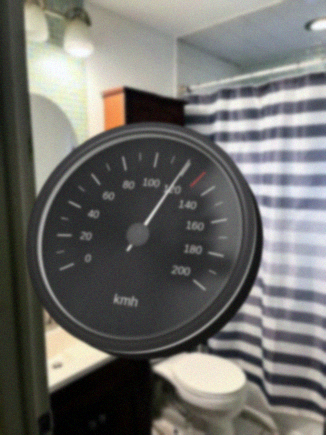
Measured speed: km/h 120
